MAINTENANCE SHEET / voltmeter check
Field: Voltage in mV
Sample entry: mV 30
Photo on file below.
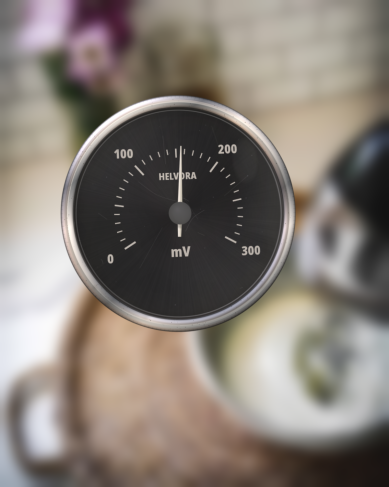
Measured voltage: mV 155
